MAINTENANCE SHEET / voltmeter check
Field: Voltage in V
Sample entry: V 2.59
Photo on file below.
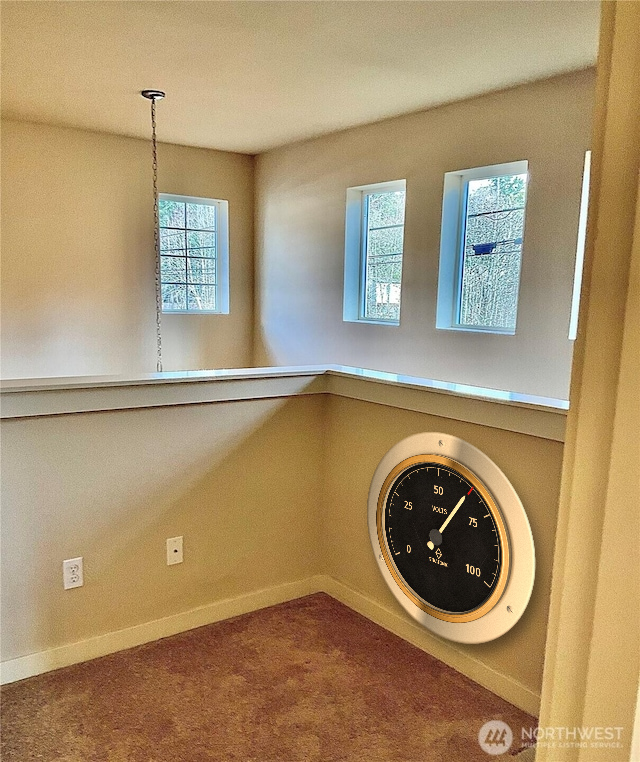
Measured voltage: V 65
